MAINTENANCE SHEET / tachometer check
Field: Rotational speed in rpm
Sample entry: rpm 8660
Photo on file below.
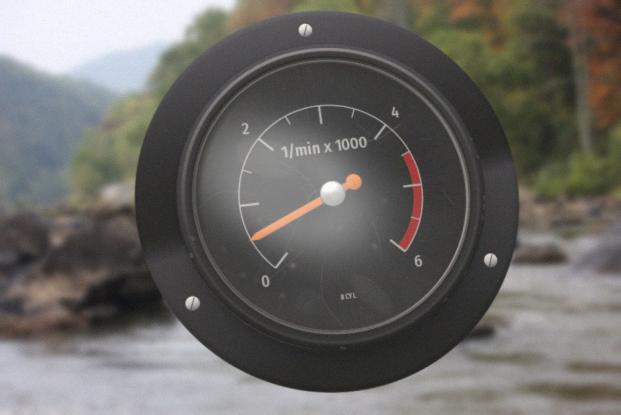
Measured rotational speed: rpm 500
